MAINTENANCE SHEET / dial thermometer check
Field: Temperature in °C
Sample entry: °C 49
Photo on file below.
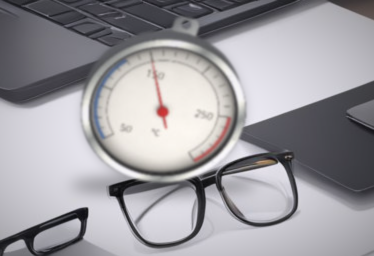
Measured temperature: °C 150
